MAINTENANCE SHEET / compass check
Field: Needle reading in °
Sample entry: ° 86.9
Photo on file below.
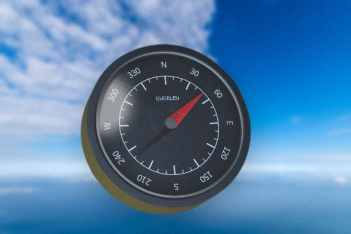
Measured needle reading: ° 50
